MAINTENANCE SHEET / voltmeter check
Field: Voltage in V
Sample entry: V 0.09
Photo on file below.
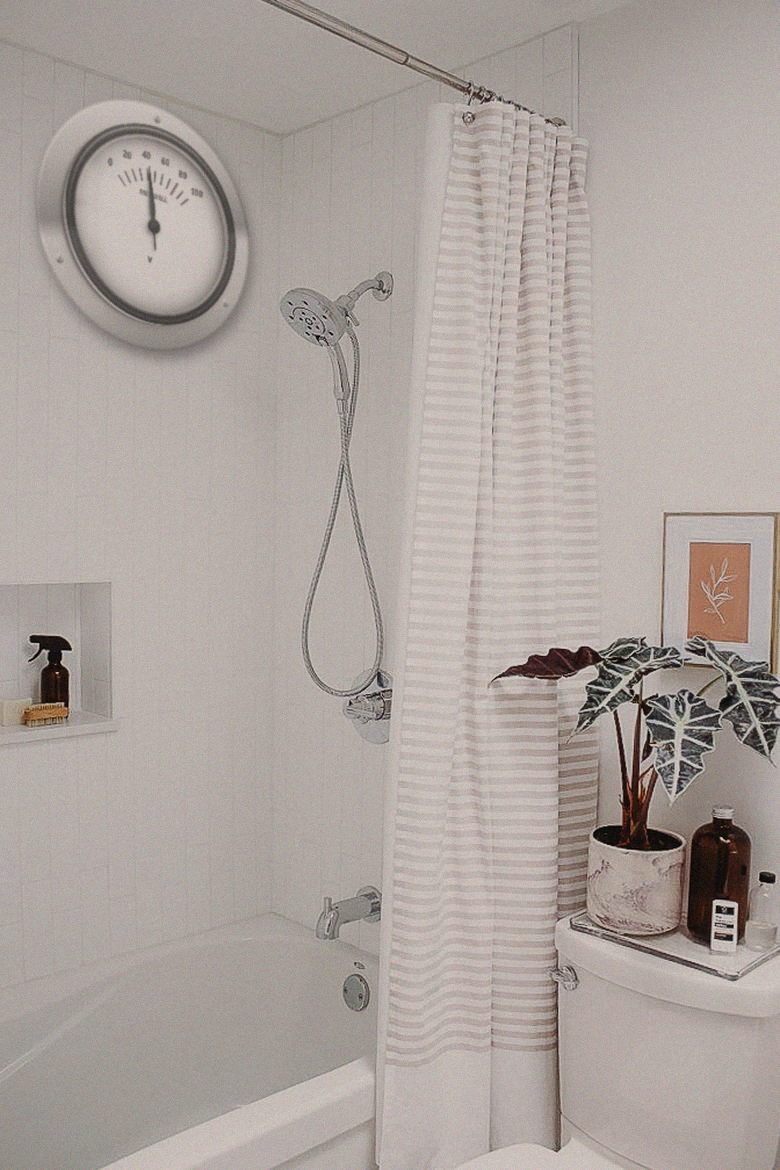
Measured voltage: V 40
